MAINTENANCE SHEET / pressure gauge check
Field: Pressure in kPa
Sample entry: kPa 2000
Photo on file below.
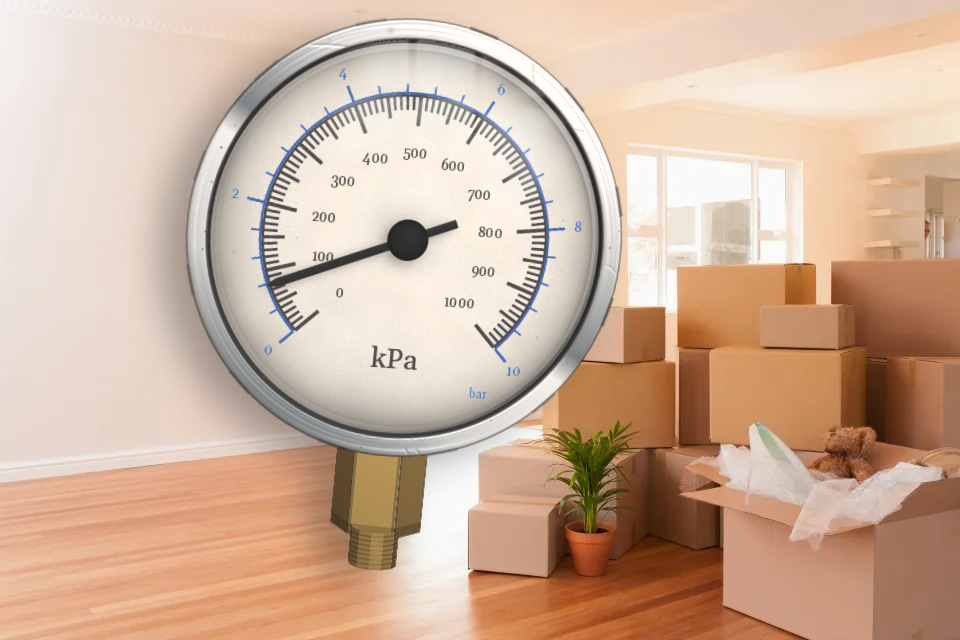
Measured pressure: kPa 80
